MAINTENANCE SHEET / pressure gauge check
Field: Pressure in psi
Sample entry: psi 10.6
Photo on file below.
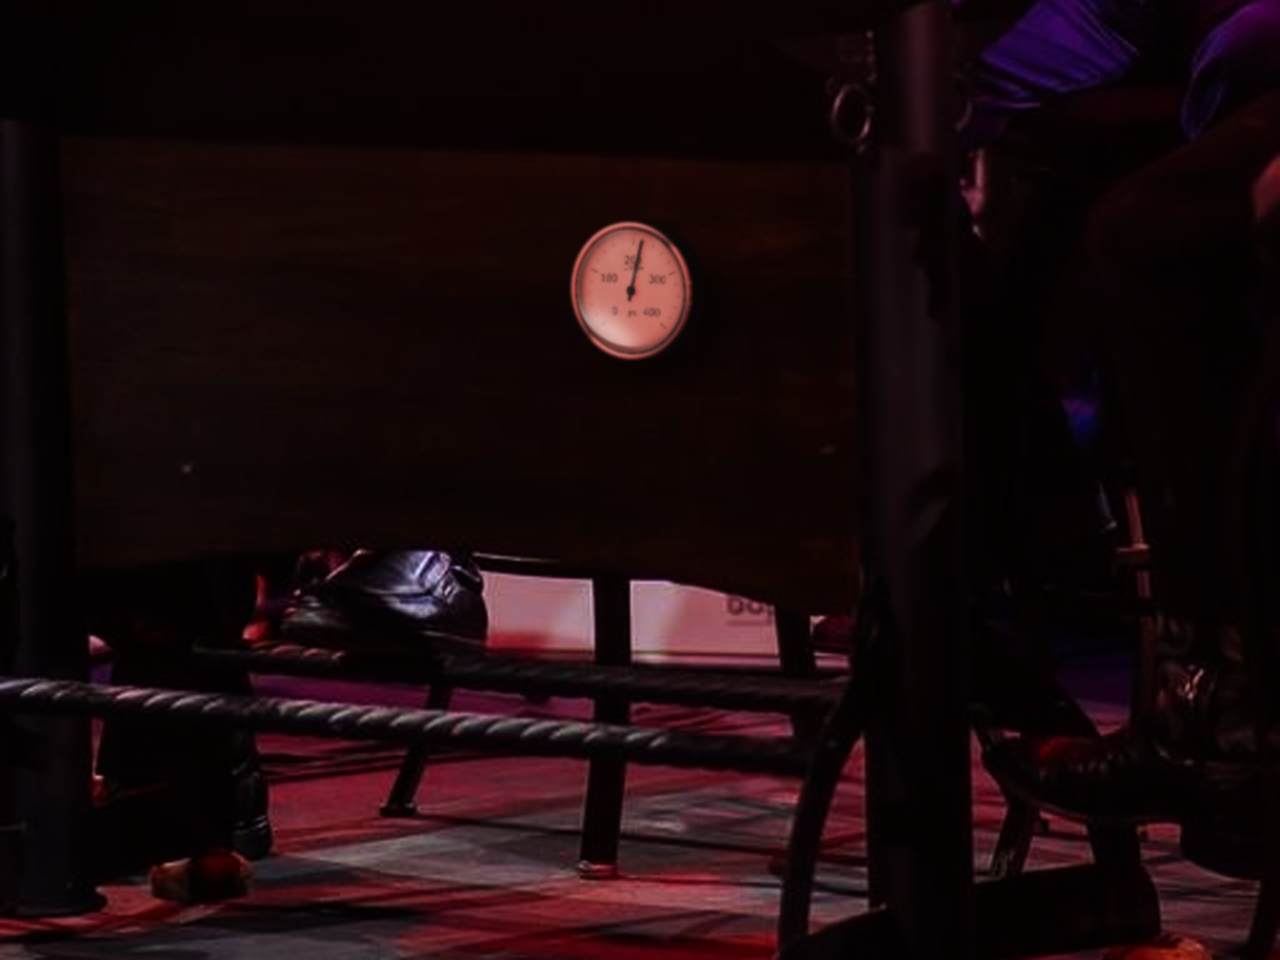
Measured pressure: psi 220
